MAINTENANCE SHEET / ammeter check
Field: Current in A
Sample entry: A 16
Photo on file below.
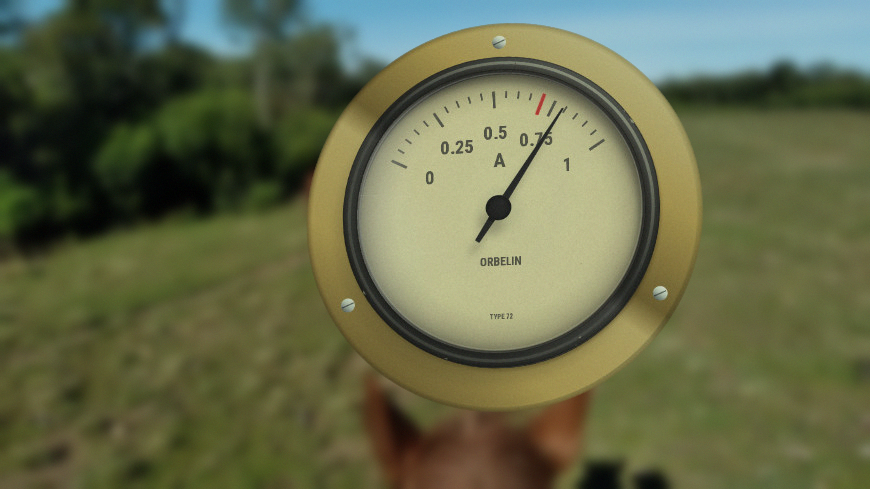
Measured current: A 0.8
